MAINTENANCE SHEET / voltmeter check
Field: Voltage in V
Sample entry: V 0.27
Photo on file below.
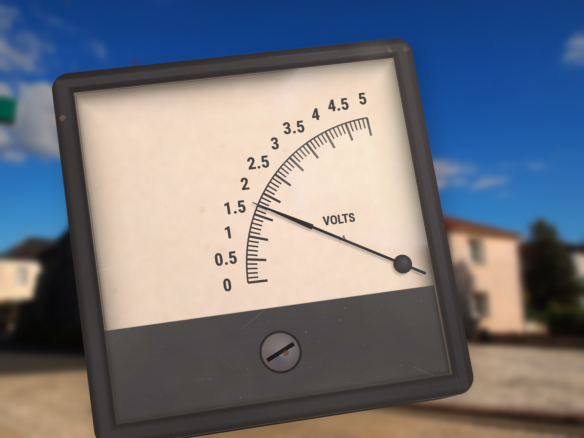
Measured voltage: V 1.7
